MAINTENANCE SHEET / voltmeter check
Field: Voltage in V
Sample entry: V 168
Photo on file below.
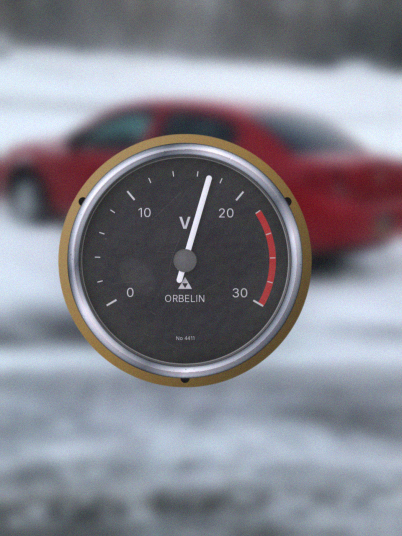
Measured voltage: V 17
